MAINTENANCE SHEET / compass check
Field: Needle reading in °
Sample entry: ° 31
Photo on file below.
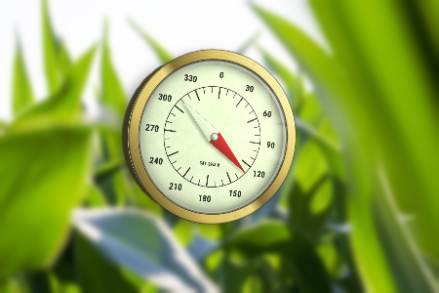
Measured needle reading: ° 130
